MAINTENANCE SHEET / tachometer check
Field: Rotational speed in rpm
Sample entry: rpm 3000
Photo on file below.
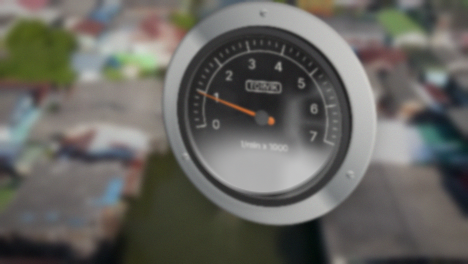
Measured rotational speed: rpm 1000
